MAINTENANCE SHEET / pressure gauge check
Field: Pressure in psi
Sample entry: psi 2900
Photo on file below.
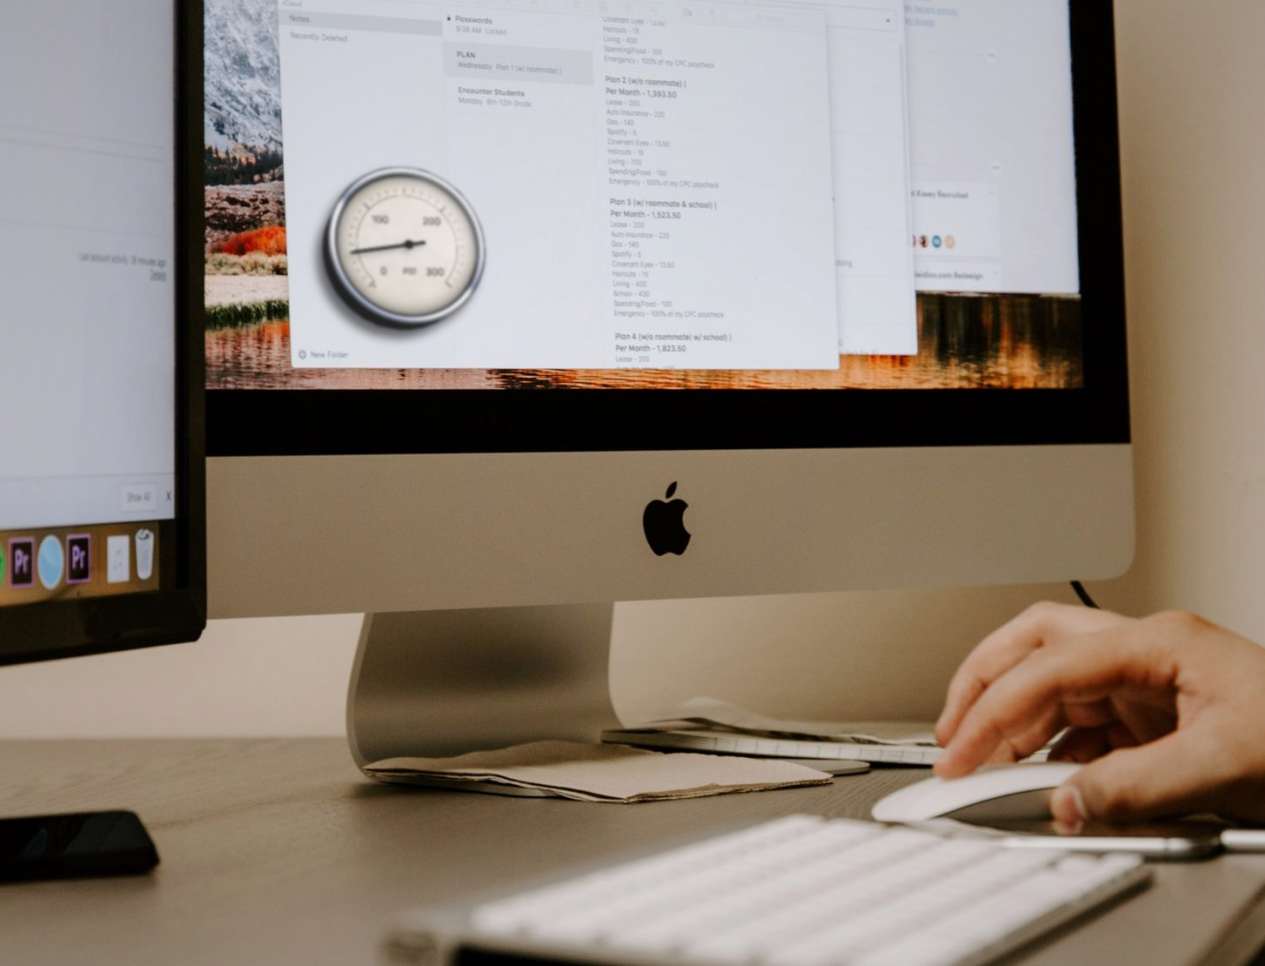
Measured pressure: psi 40
